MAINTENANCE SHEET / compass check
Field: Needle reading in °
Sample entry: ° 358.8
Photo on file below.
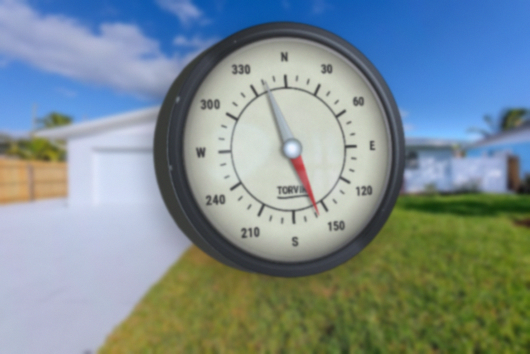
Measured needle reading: ° 160
